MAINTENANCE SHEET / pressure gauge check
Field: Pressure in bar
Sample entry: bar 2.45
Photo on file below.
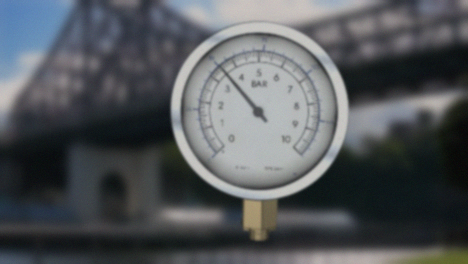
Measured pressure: bar 3.5
